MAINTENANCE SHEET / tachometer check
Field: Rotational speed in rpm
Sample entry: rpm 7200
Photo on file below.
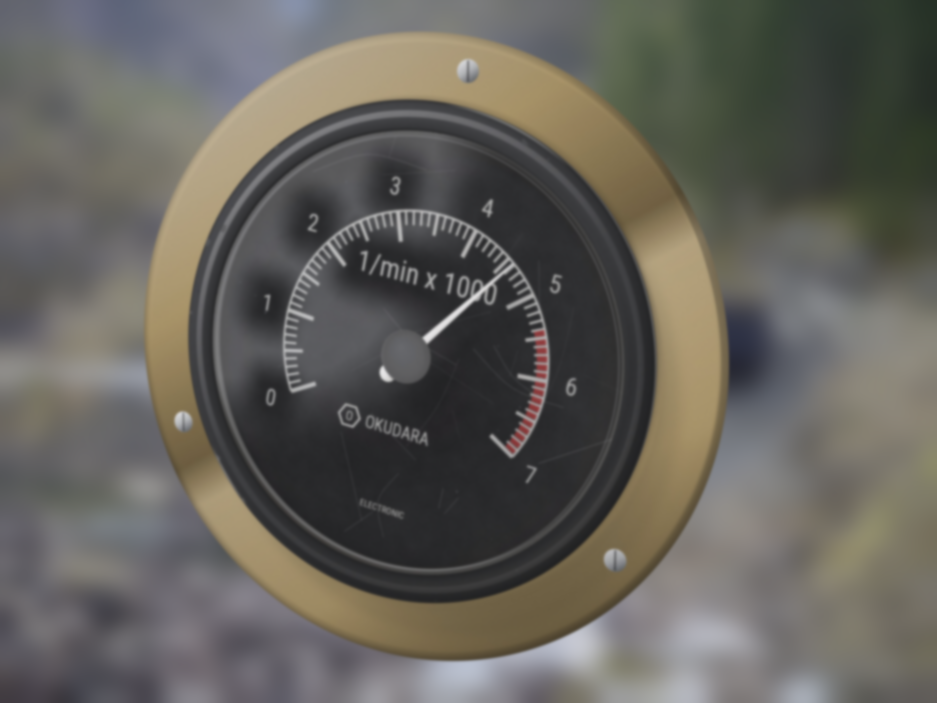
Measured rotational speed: rpm 4600
